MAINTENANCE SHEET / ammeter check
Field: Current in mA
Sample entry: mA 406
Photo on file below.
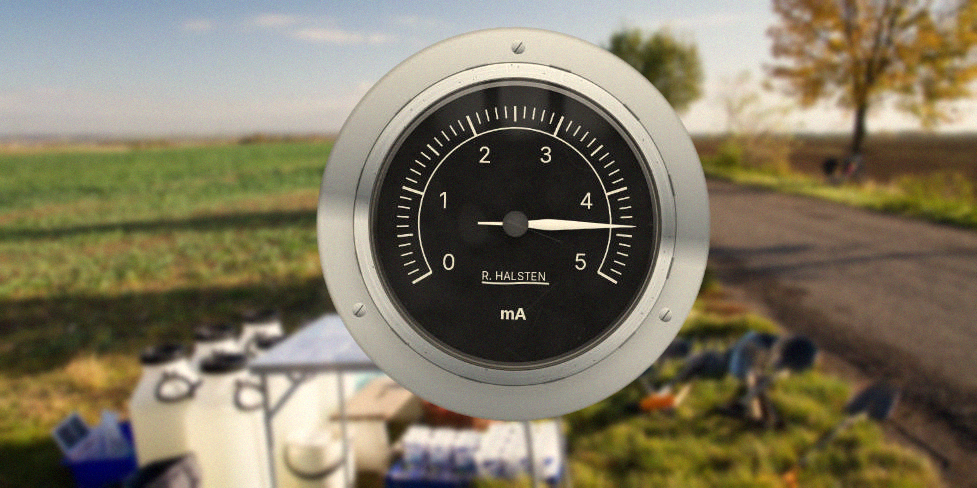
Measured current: mA 4.4
